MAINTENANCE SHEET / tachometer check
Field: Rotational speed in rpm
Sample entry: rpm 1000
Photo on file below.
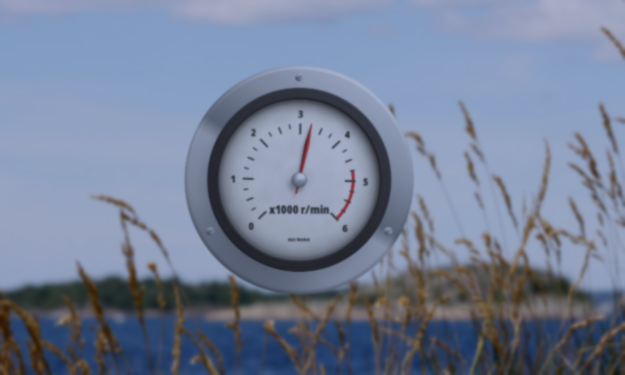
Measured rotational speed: rpm 3250
